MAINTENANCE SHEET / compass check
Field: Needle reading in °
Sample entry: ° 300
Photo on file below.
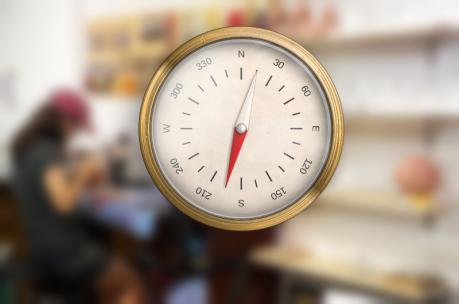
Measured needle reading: ° 195
